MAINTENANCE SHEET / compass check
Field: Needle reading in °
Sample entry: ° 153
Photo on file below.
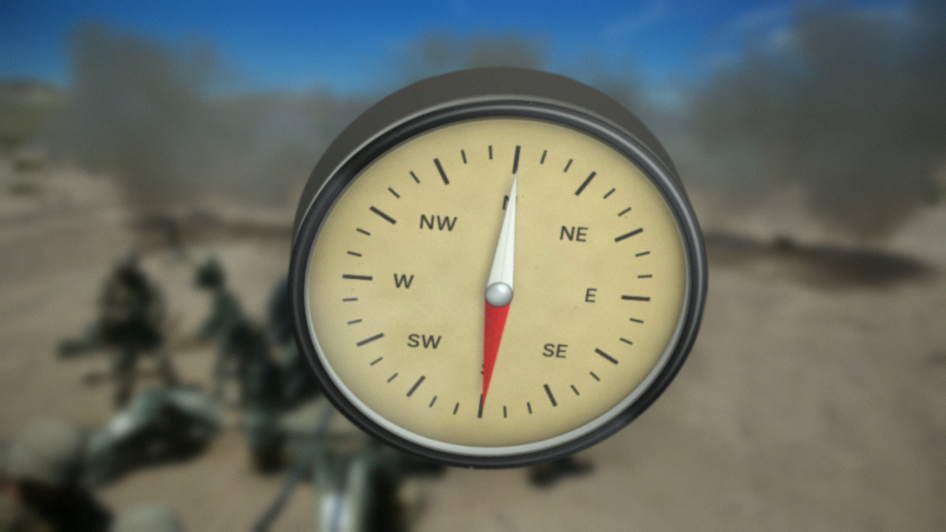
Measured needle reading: ° 180
